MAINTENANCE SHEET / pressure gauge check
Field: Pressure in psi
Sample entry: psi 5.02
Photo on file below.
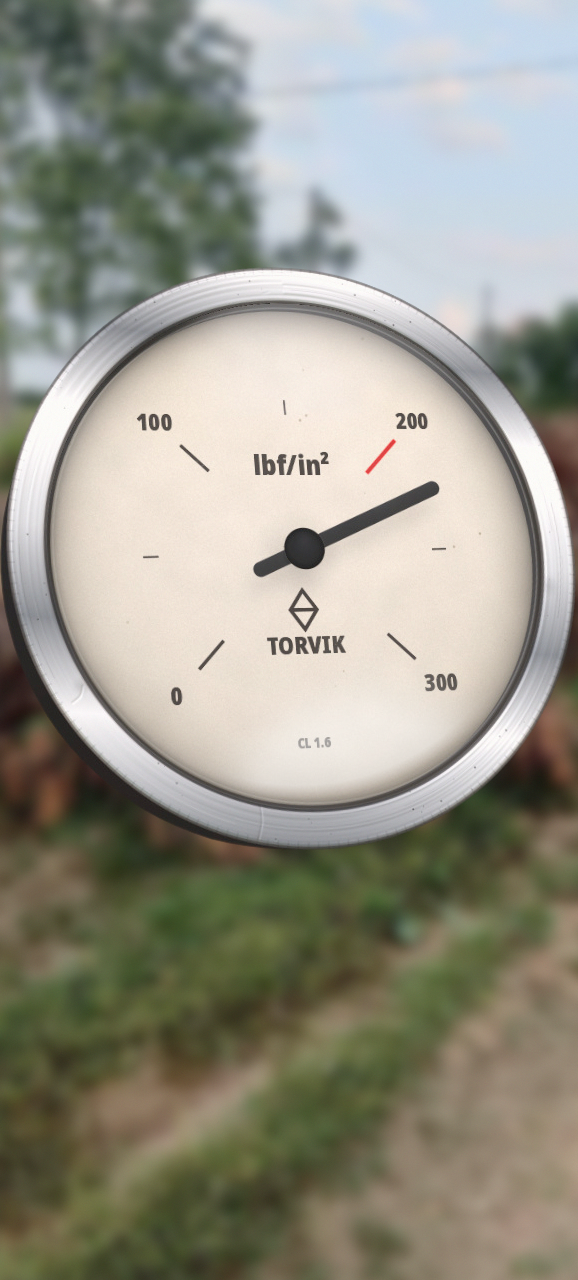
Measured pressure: psi 225
